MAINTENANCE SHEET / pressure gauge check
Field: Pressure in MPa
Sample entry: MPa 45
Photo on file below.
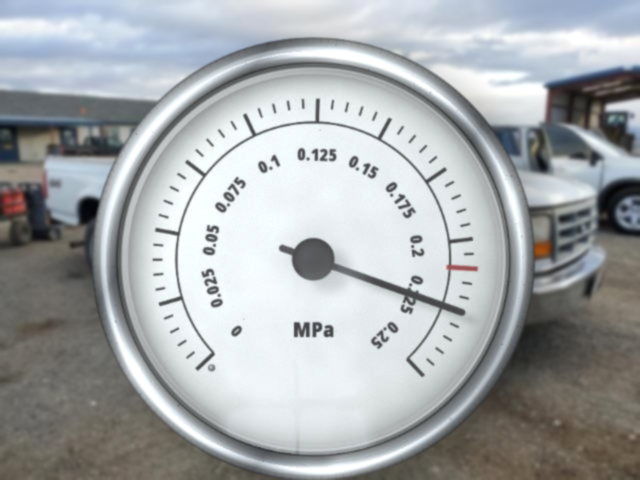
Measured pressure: MPa 0.225
